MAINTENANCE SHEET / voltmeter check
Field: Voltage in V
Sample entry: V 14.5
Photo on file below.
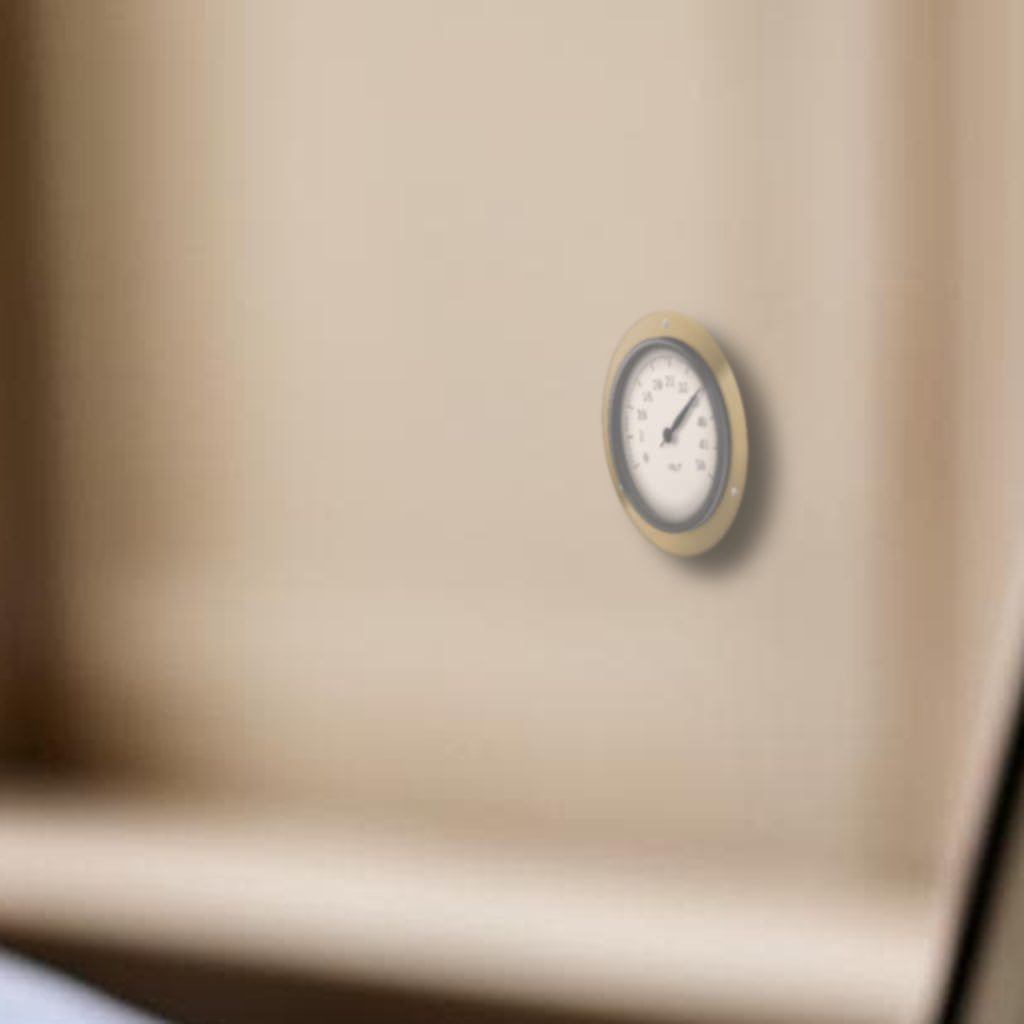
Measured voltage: V 35
